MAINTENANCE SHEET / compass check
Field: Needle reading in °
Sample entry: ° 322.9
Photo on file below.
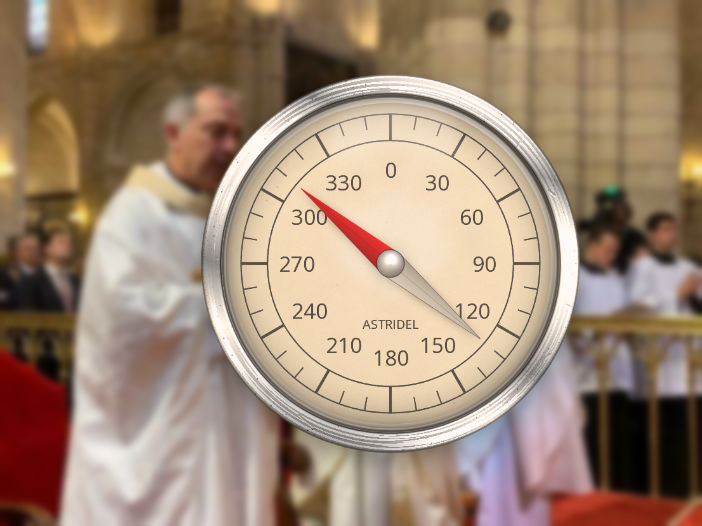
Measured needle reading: ° 310
